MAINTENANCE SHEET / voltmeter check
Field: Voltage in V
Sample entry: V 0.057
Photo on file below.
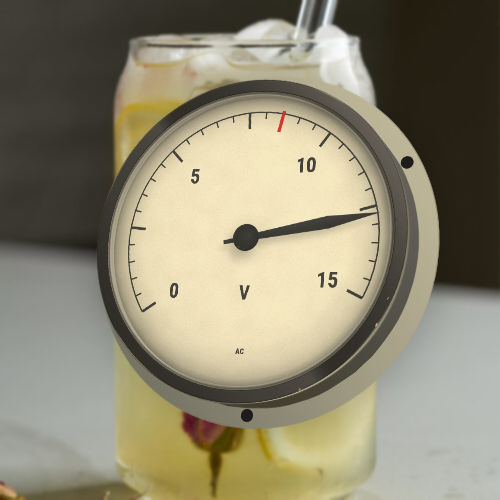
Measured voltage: V 12.75
